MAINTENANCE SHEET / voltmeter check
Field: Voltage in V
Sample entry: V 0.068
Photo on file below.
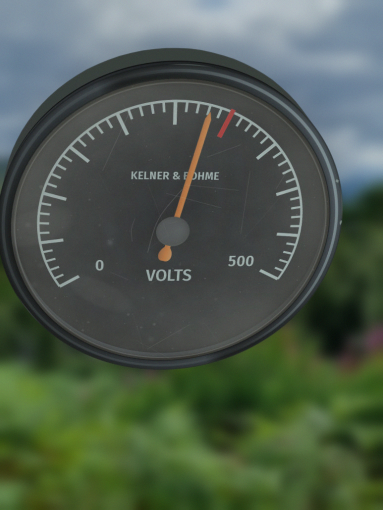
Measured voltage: V 280
